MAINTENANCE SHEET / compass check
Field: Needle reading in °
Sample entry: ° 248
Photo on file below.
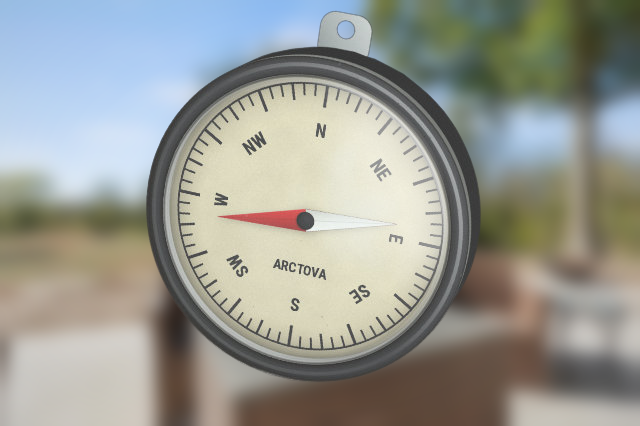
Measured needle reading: ° 260
